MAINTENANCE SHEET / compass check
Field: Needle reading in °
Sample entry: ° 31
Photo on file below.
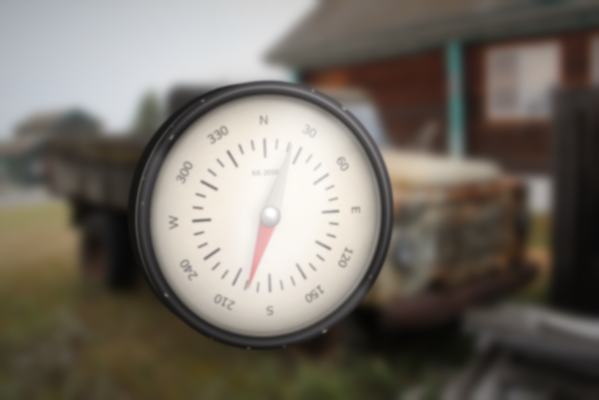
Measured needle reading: ° 200
